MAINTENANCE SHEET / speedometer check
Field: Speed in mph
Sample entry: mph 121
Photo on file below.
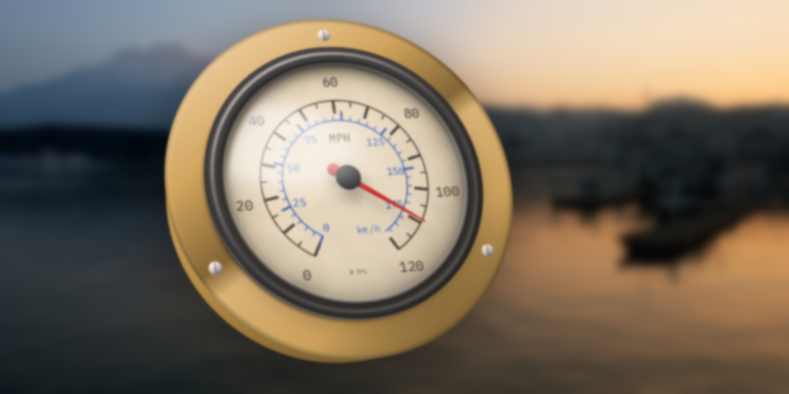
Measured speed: mph 110
